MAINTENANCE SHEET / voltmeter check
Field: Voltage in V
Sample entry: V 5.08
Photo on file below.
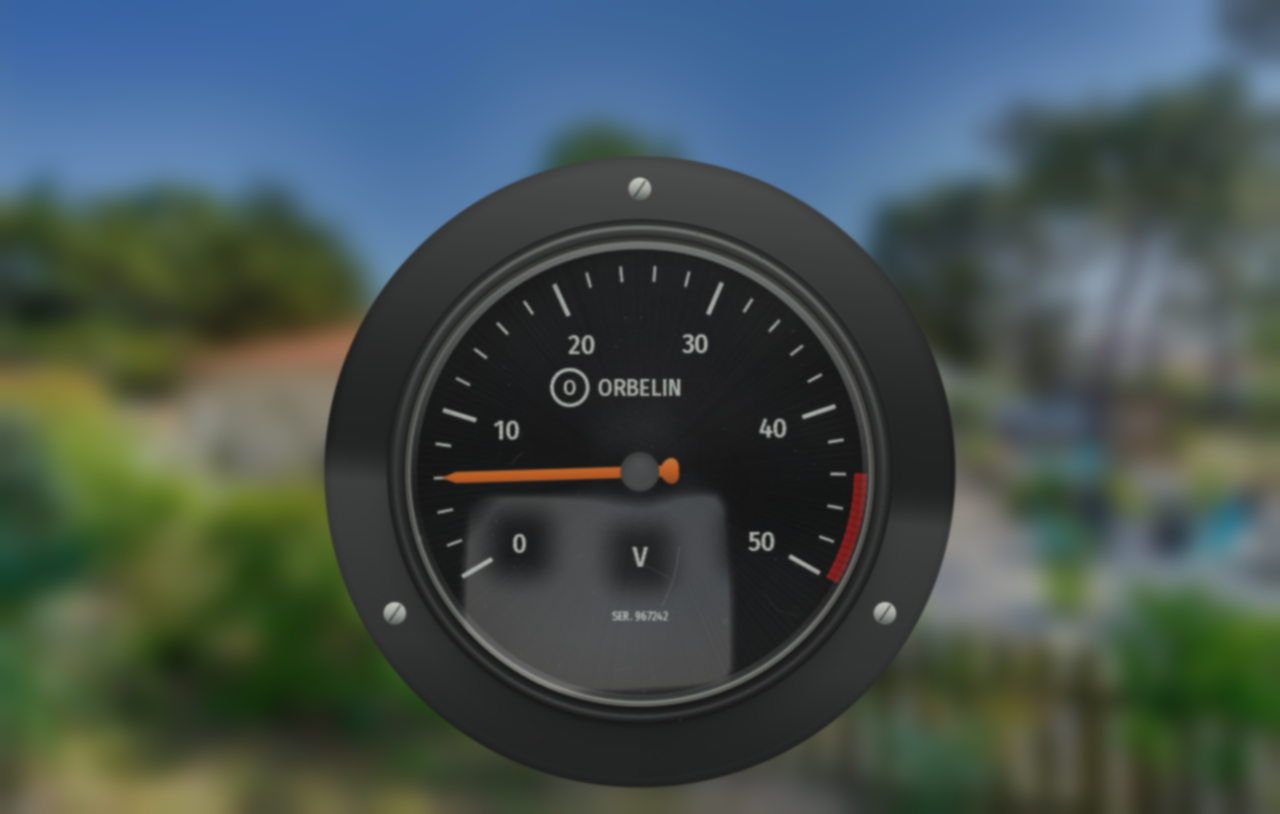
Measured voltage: V 6
